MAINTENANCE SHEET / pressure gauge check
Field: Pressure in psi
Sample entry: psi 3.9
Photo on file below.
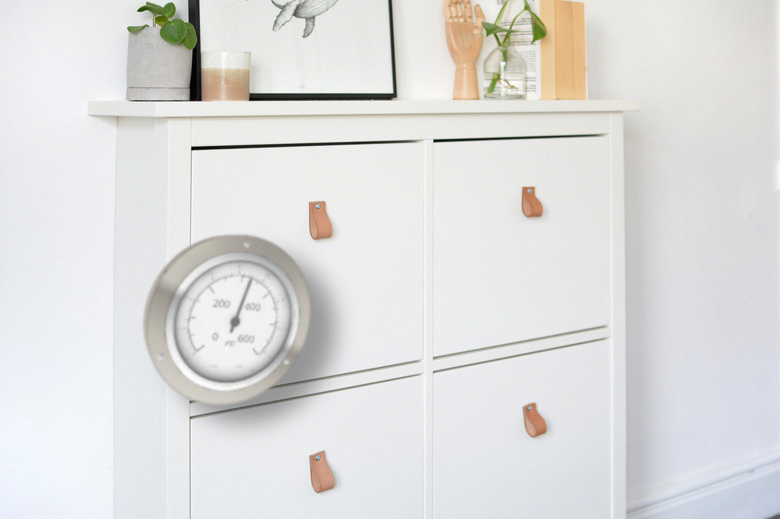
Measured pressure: psi 325
